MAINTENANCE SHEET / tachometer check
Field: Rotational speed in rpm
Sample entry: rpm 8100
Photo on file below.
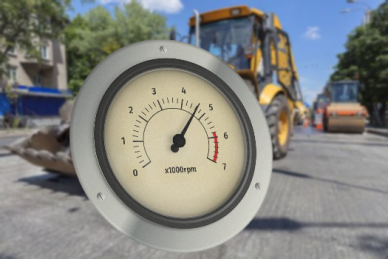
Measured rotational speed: rpm 4600
